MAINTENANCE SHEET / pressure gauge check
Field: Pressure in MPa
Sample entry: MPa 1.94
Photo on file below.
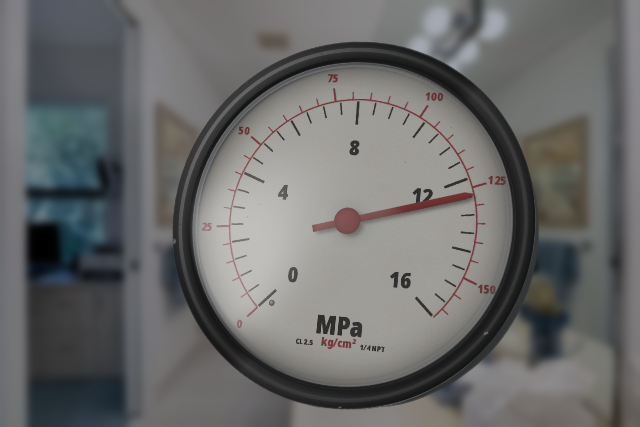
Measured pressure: MPa 12.5
